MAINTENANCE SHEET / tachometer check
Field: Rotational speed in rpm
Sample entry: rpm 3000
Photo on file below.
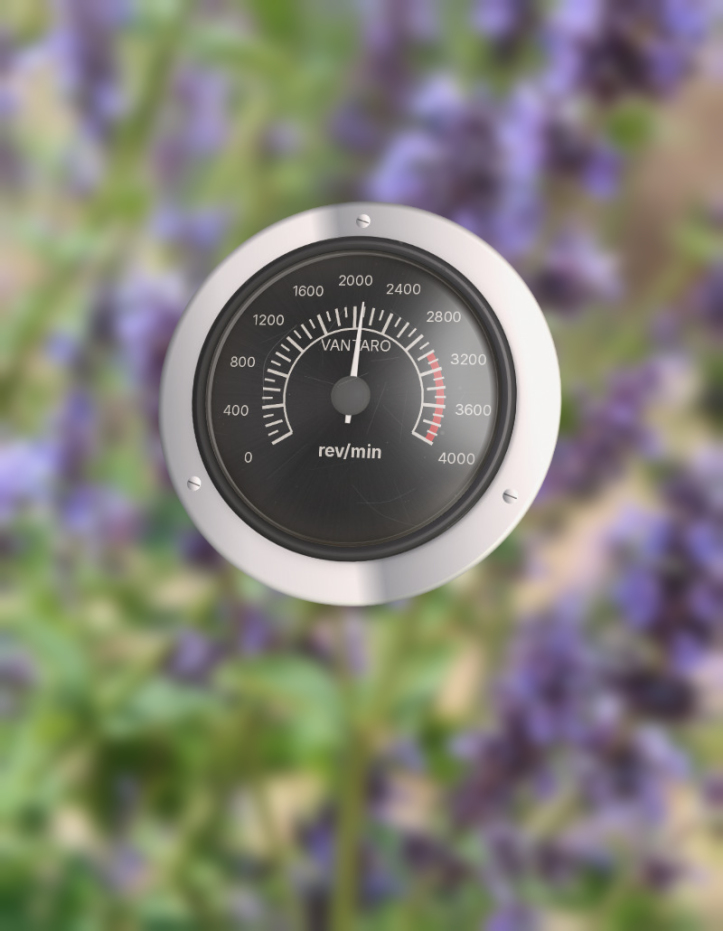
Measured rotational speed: rpm 2100
